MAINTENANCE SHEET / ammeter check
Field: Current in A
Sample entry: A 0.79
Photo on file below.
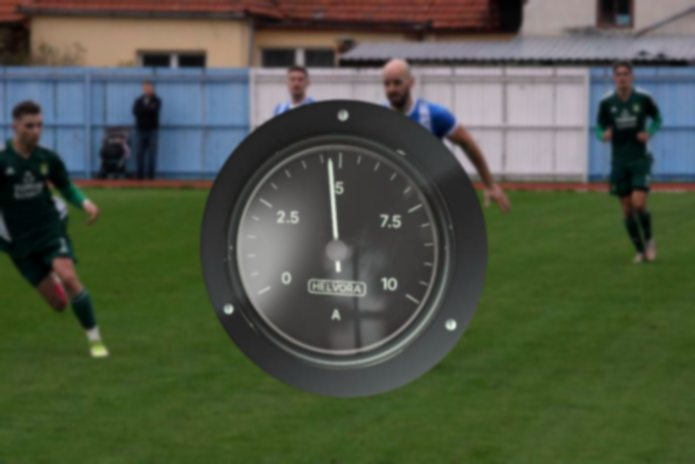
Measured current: A 4.75
